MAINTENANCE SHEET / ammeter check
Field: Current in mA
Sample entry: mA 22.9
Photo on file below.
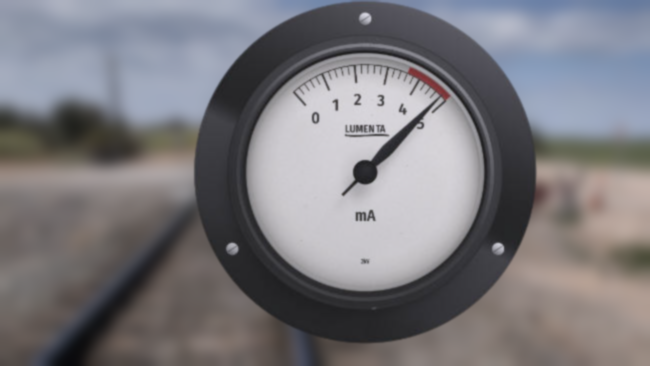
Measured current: mA 4.8
